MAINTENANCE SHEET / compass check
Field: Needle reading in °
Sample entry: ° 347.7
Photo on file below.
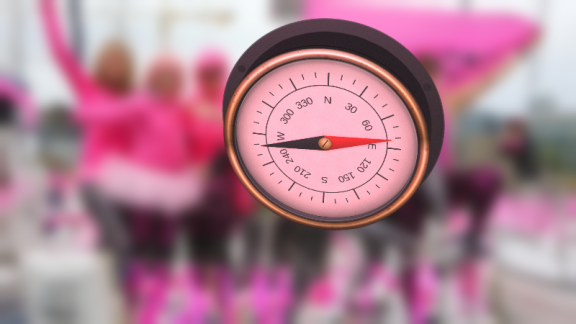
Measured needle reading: ° 80
